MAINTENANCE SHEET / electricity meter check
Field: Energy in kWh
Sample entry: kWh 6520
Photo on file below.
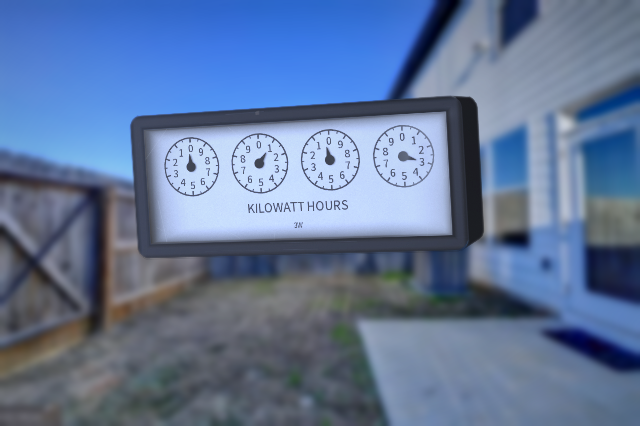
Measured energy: kWh 103
